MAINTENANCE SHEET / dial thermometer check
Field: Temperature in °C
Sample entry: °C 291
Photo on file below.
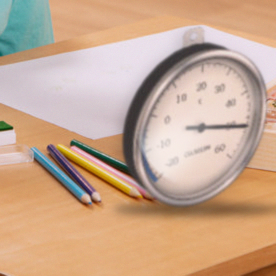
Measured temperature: °C 50
